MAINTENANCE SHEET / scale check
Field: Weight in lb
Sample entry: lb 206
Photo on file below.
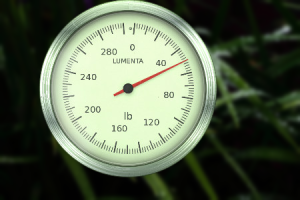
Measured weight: lb 50
